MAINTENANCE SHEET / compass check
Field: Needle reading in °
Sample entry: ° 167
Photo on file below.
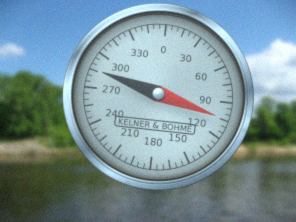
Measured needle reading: ° 105
